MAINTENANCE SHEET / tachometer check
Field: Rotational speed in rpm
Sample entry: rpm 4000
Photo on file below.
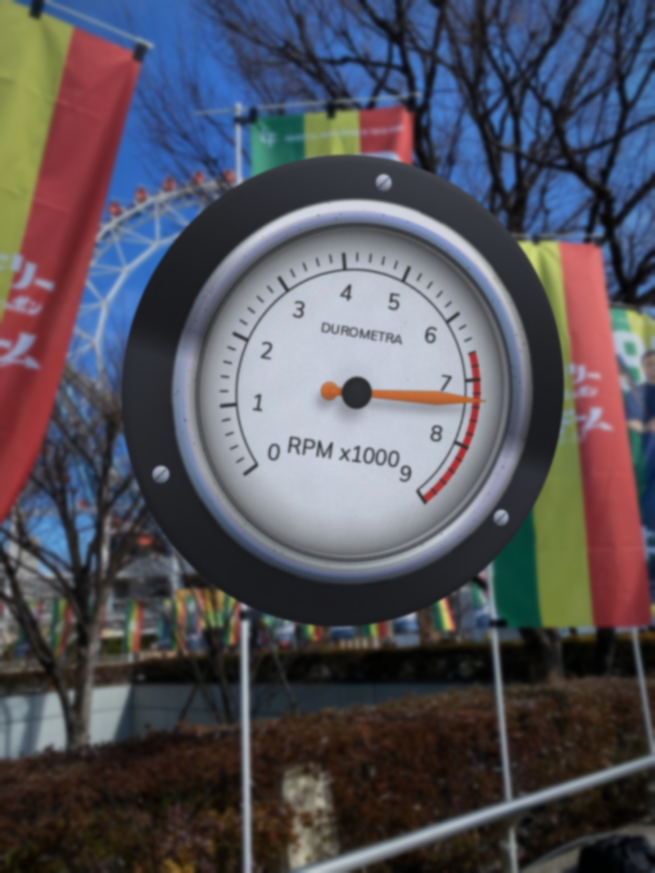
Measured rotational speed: rpm 7300
